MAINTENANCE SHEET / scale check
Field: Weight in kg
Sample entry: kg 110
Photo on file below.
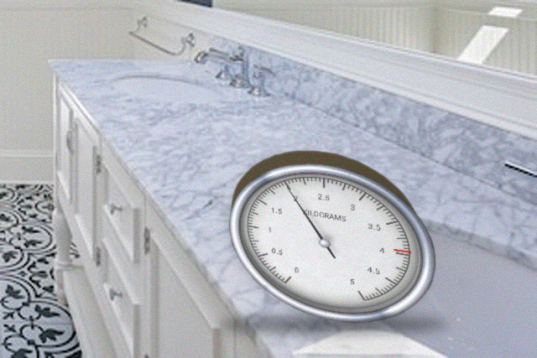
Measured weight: kg 2
